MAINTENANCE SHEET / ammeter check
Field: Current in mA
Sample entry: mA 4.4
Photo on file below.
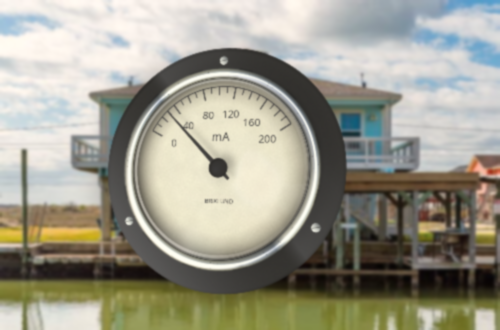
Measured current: mA 30
